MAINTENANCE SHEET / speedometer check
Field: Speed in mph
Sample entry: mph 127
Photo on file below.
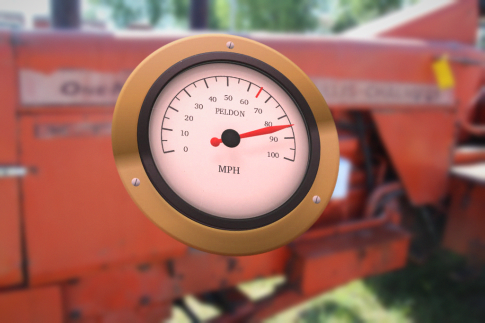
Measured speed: mph 85
